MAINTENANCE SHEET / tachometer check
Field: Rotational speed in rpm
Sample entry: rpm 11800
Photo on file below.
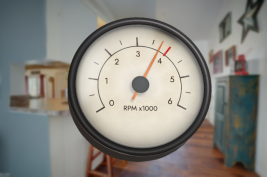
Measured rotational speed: rpm 3750
